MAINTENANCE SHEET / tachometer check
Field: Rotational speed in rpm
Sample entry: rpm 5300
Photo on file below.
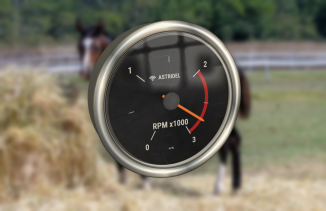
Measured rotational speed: rpm 2750
